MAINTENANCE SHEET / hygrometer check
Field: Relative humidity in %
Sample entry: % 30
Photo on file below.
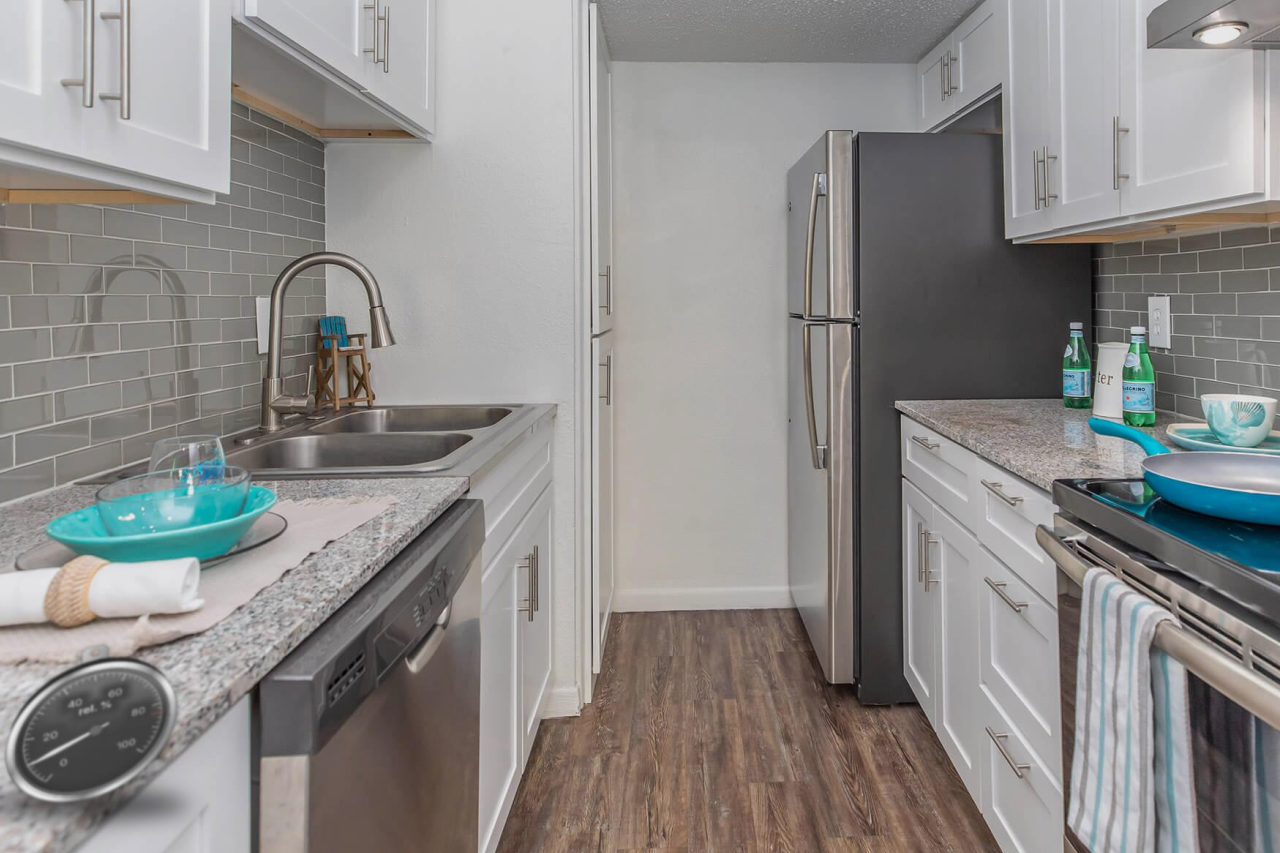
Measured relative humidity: % 10
